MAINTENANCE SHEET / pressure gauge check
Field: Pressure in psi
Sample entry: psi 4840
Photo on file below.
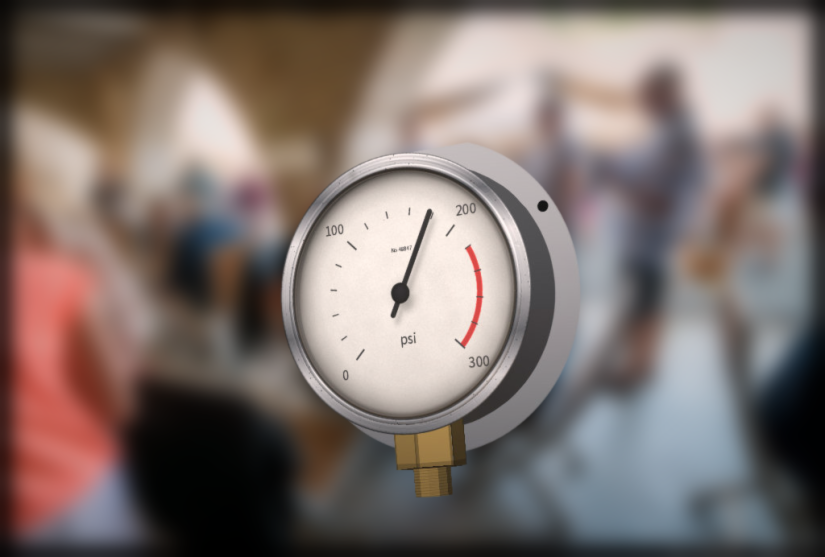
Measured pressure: psi 180
